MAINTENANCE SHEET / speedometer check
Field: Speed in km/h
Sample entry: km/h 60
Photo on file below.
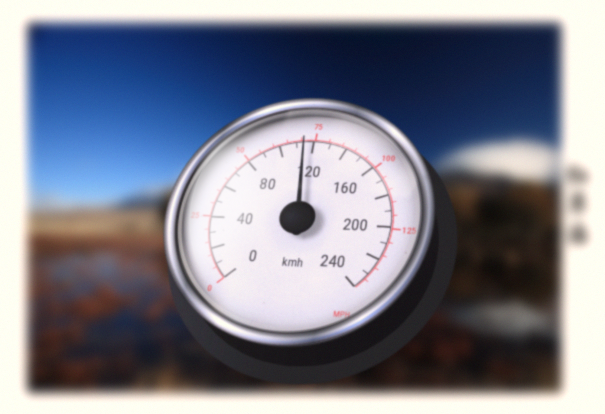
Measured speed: km/h 115
